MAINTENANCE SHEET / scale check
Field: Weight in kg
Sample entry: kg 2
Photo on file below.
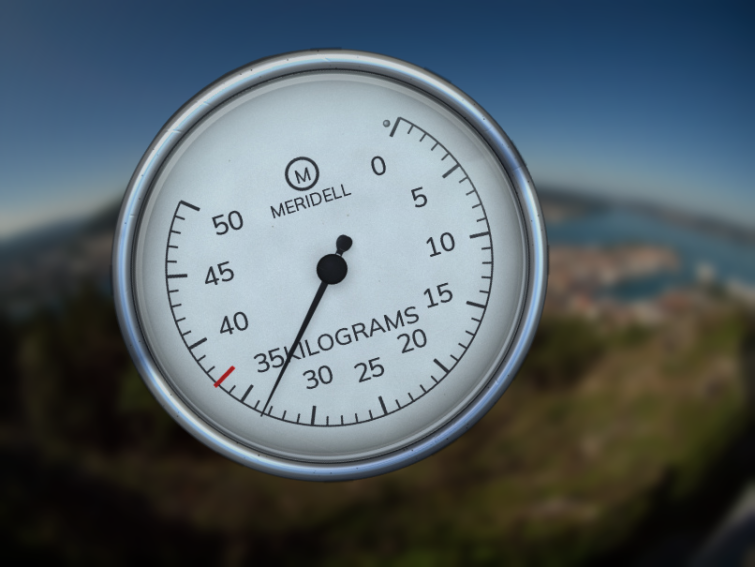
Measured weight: kg 33.5
